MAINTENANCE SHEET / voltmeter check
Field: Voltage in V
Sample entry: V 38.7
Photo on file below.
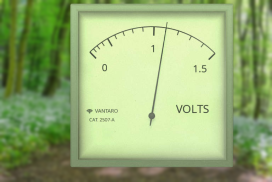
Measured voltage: V 1.1
